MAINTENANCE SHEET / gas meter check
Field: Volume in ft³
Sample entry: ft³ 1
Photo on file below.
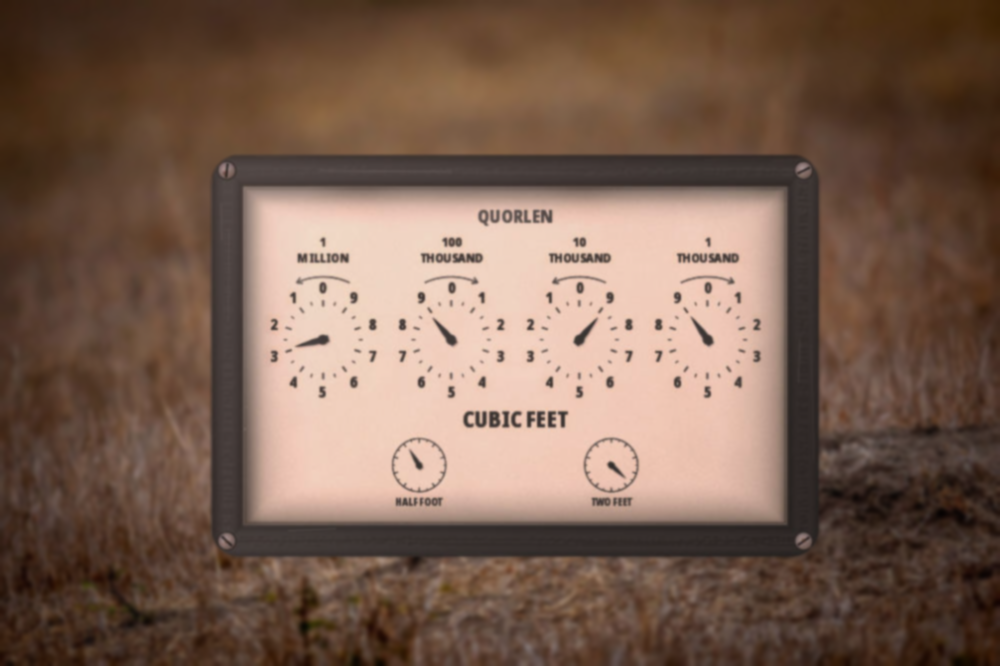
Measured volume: ft³ 288900
